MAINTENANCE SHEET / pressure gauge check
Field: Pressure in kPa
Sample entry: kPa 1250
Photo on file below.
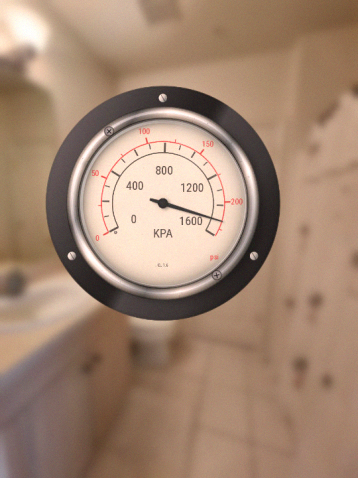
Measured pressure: kPa 1500
